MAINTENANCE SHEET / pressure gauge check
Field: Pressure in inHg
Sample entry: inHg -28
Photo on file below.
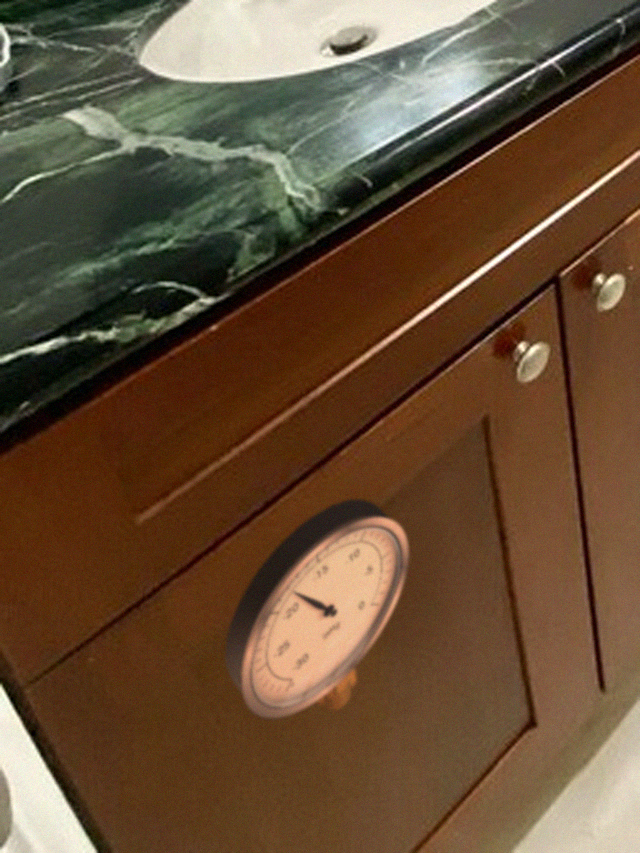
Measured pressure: inHg -18
